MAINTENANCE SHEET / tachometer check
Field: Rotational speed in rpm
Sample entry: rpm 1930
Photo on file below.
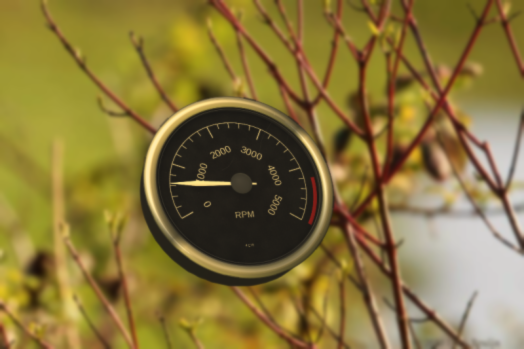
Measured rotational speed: rpm 600
